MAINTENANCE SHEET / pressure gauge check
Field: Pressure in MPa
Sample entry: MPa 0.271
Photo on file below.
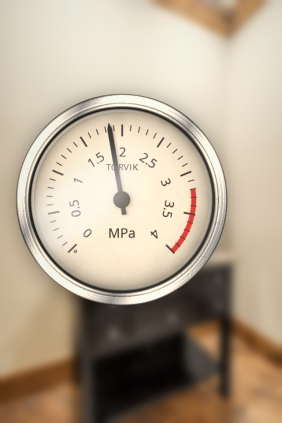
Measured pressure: MPa 1.85
